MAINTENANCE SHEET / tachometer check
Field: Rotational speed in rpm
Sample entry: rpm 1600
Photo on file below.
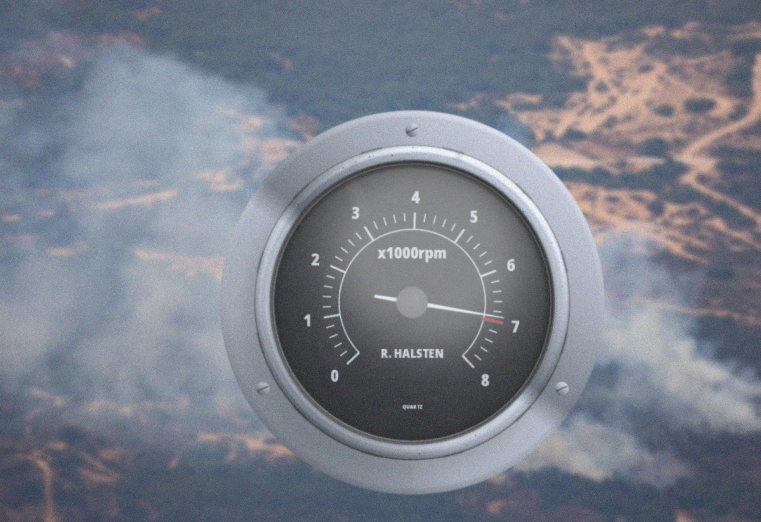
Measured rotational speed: rpm 6900
